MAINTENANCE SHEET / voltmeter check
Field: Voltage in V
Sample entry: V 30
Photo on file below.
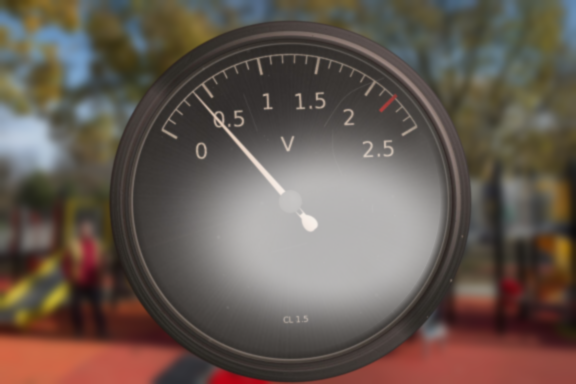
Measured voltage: V 0.4
